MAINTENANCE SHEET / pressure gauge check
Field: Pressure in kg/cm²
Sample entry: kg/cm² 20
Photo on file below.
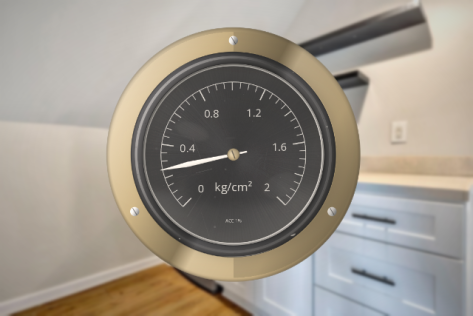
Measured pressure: kg/cm² 0.25
